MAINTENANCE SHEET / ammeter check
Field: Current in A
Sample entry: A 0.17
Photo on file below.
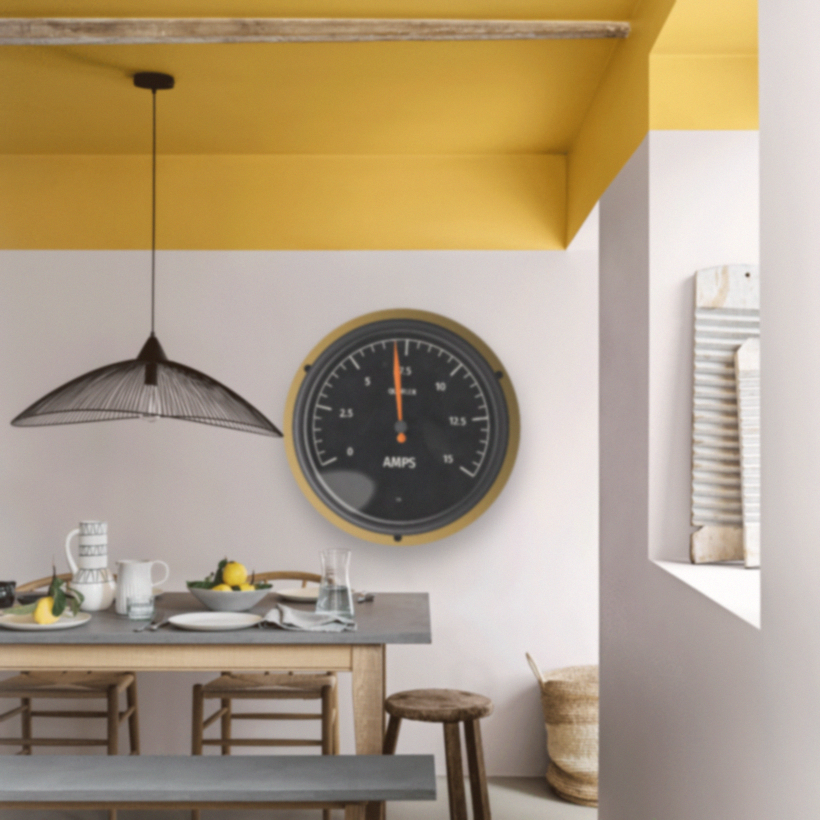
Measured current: A 7
